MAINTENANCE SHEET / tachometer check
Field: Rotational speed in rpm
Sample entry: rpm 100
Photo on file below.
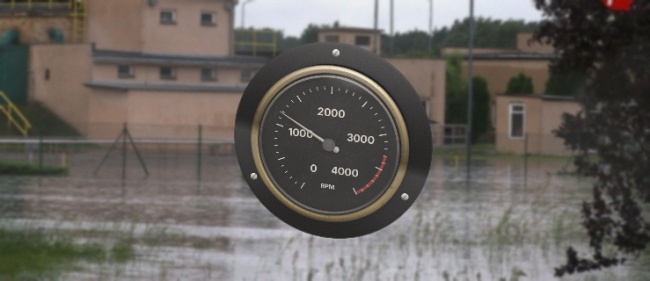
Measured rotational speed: rpm 1200
